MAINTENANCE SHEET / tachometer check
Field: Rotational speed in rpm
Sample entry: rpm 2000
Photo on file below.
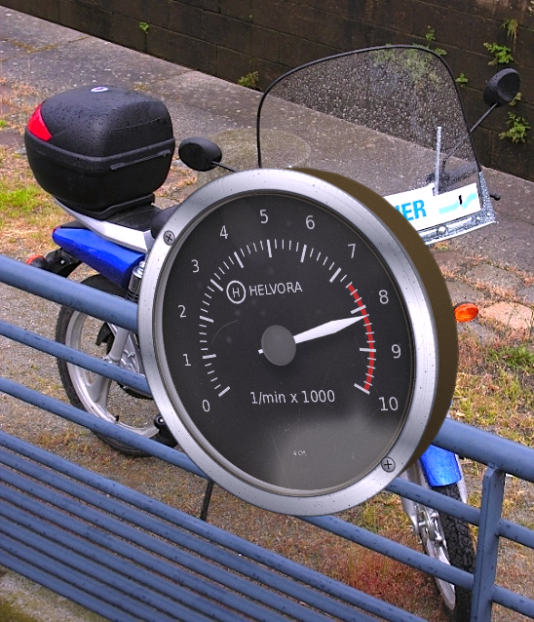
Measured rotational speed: rpm 8200
